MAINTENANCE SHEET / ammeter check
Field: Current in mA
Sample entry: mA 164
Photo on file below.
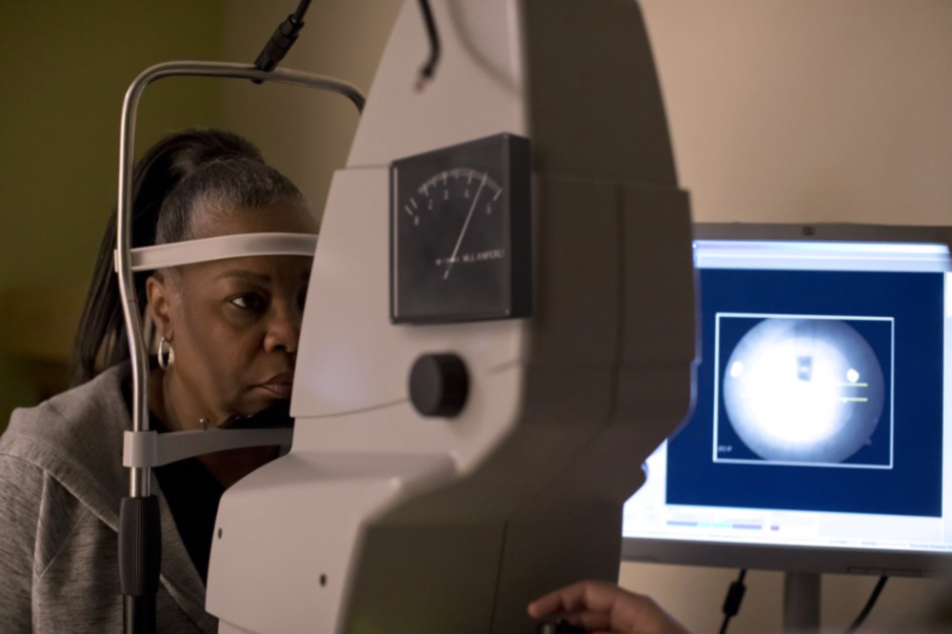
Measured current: mA 4.5
